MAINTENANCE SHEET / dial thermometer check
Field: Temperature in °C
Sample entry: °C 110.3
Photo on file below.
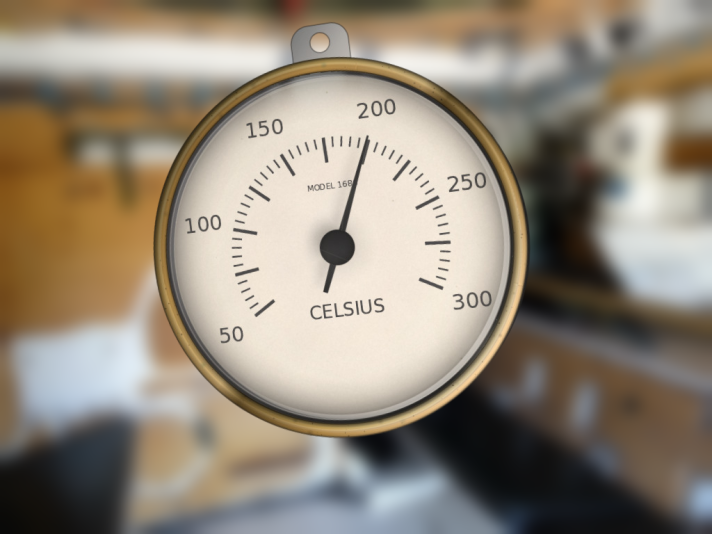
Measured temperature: °C 200
